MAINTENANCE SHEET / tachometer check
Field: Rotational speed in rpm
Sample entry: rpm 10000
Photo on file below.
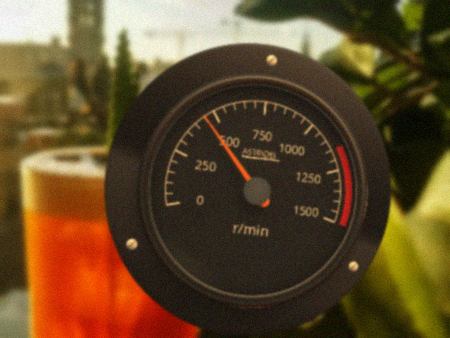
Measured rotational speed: rpm 450
